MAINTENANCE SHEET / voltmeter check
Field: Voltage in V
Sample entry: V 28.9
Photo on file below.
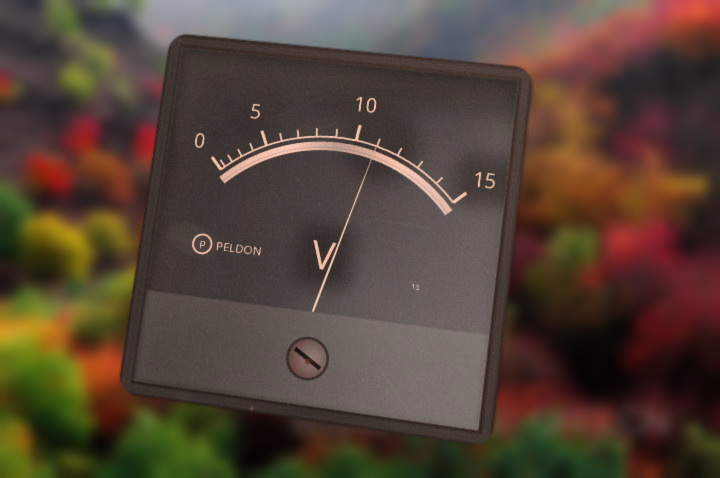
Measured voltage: V 11
